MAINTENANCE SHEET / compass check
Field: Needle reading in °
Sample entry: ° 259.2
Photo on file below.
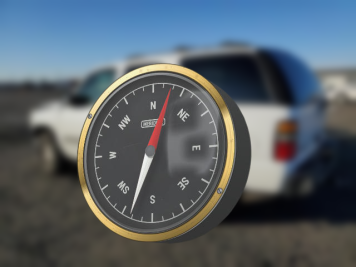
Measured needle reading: ° 20
